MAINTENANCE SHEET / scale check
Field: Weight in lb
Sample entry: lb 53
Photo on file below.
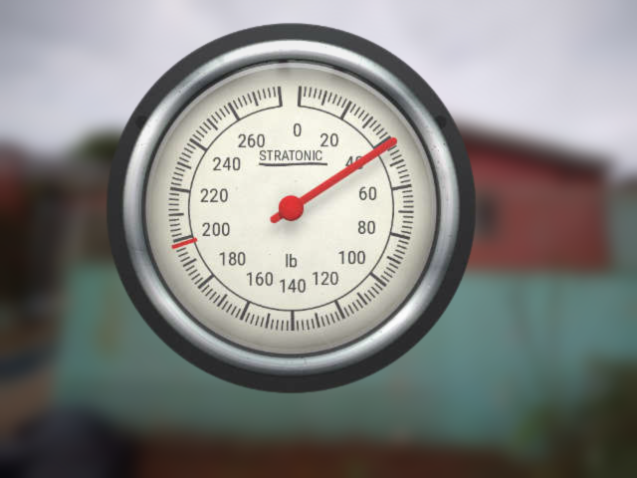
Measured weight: lb 42
